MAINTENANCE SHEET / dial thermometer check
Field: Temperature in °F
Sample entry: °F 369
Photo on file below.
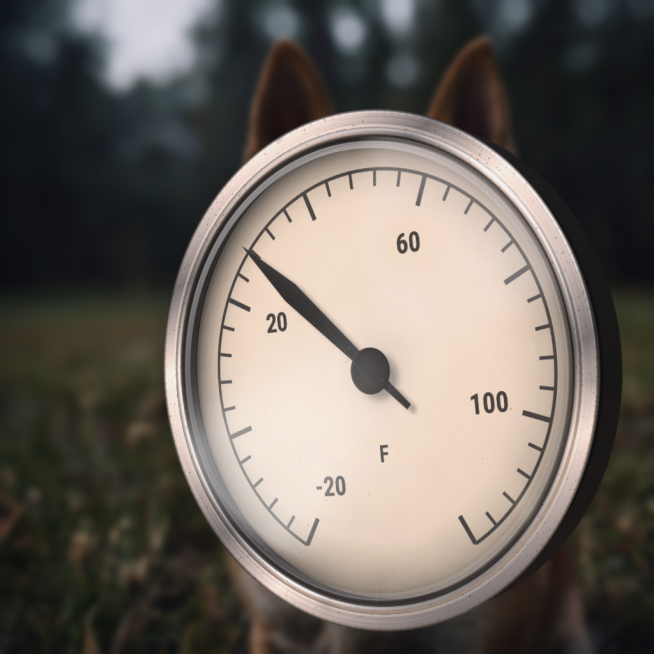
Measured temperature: °F 28
